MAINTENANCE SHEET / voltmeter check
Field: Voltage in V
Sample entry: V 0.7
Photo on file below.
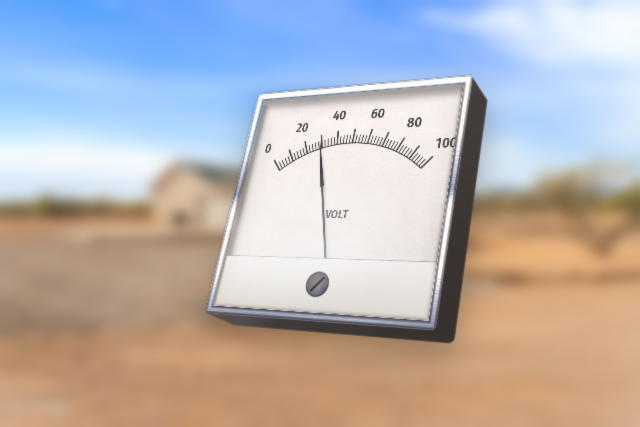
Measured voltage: V 30
